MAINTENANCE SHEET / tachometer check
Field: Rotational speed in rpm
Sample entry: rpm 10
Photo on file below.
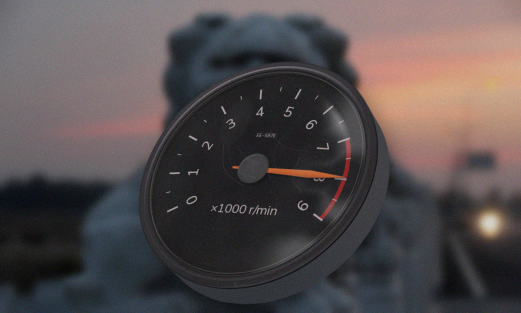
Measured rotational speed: rpm 8000
